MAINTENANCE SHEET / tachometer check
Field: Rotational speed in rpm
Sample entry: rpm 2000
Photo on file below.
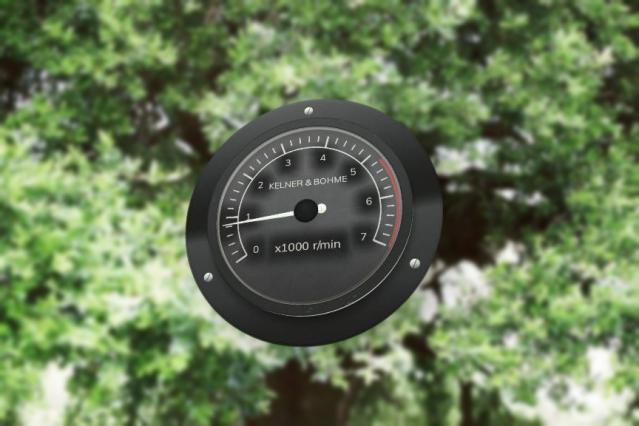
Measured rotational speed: rpm 800
